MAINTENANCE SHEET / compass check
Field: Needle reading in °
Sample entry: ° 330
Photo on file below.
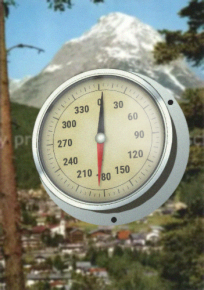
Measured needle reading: ° 185
